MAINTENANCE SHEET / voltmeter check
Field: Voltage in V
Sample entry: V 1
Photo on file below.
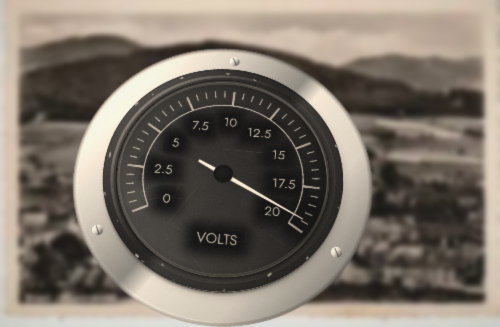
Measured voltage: V 19.5
